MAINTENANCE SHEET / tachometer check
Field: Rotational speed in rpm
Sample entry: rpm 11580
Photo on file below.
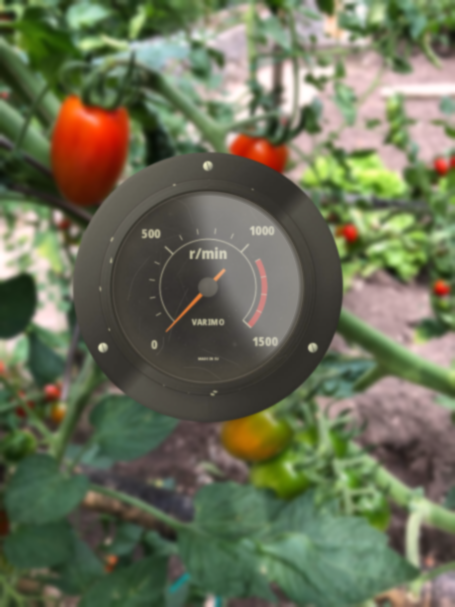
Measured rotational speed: rpm 0
